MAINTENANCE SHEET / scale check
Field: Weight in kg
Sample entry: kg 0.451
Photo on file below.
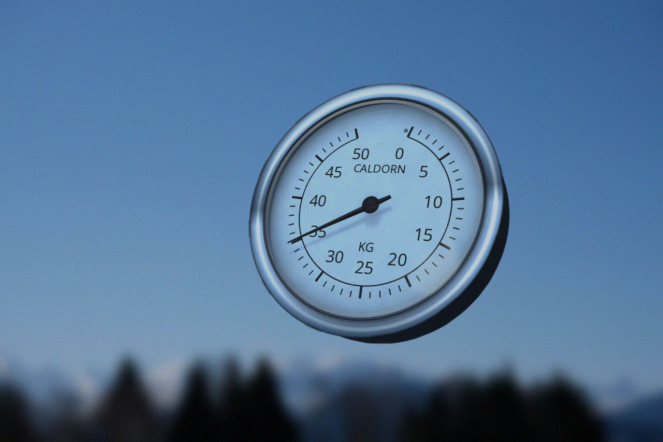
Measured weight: kg 35
